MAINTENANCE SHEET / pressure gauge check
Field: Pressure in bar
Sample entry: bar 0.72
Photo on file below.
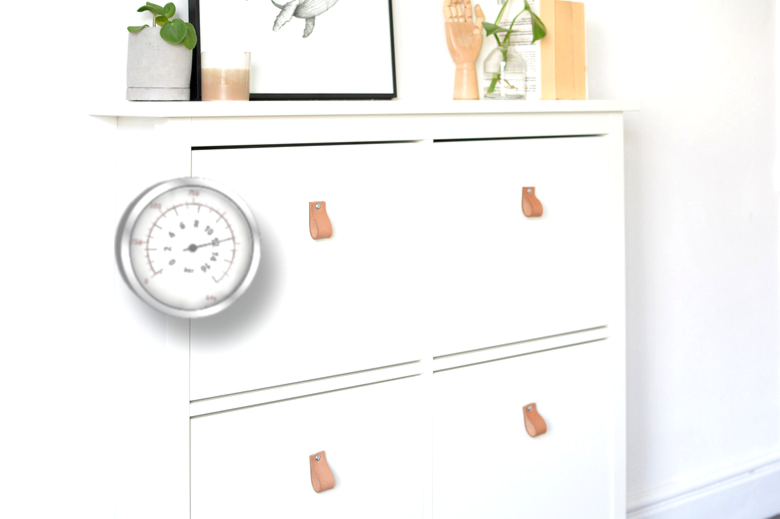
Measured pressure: bar 12
